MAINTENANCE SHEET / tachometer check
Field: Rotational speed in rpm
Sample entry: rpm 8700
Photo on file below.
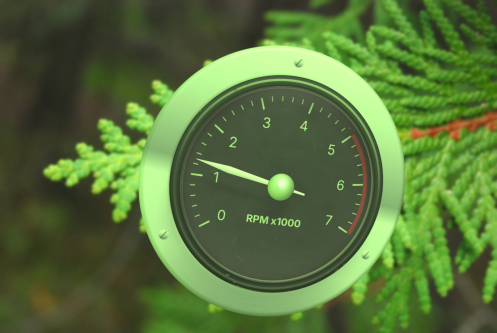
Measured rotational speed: rpm 1300
